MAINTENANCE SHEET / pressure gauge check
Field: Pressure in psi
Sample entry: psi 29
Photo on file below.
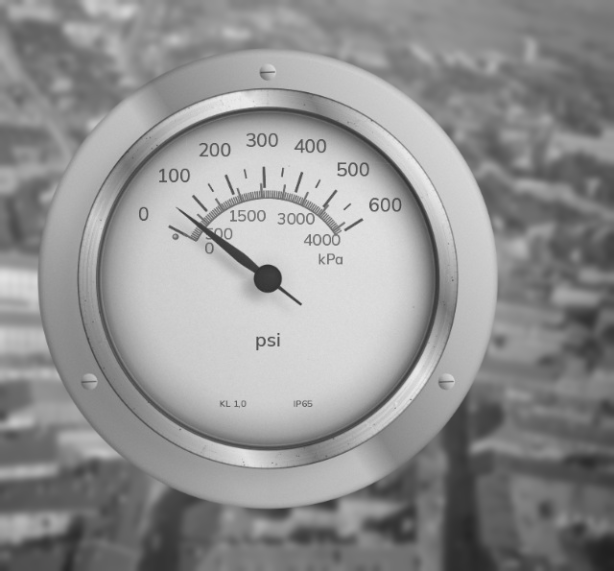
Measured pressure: psi 50
